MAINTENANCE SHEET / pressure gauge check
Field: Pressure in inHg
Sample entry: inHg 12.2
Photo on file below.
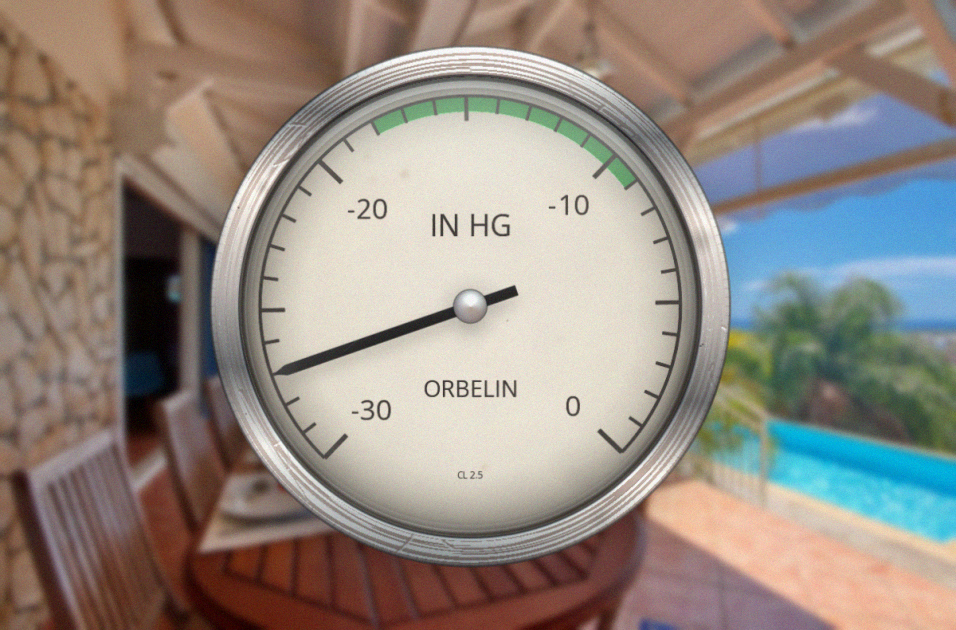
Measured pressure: inHg -27
